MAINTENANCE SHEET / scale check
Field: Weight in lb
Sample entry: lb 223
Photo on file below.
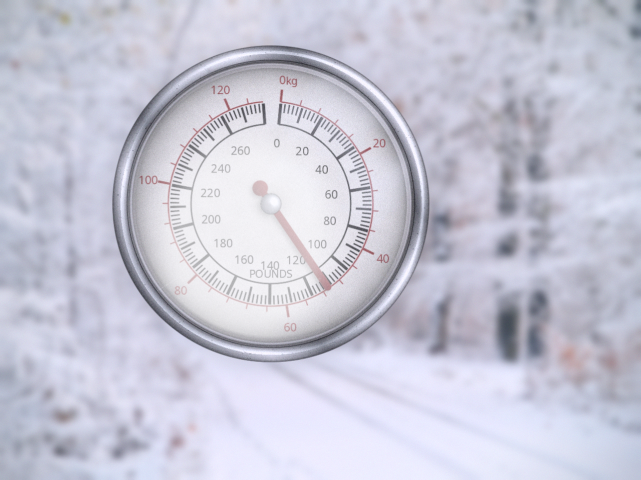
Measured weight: lb 112
